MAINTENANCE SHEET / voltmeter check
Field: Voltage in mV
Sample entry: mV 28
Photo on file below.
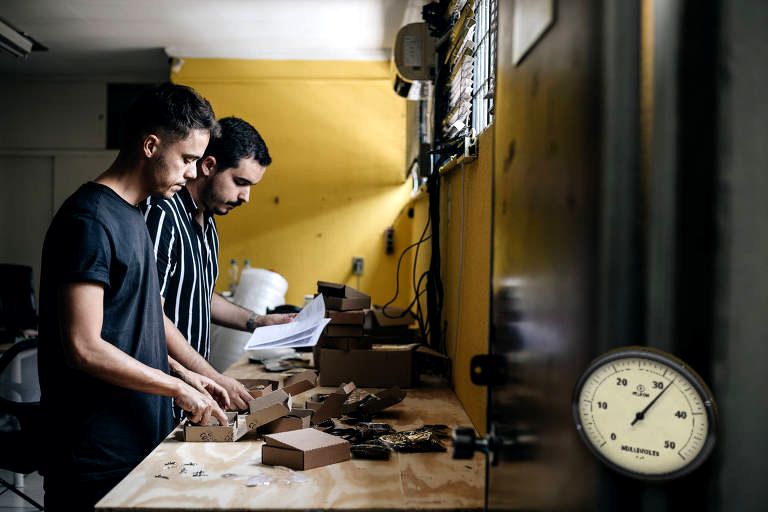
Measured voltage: mV 32
